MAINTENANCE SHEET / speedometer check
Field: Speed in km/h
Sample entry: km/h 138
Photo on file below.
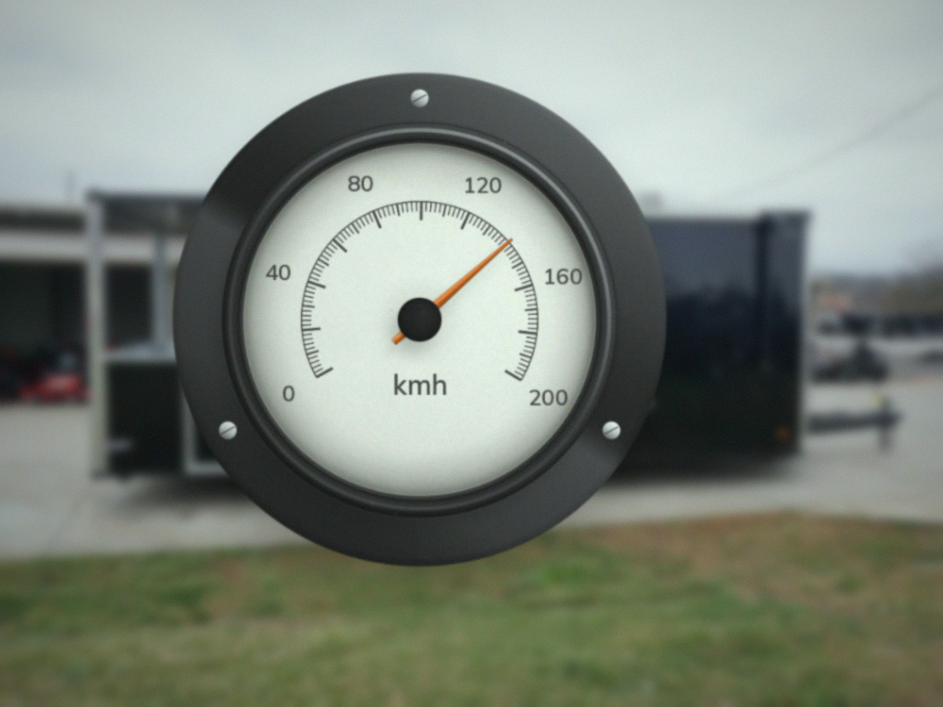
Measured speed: km/h 140
